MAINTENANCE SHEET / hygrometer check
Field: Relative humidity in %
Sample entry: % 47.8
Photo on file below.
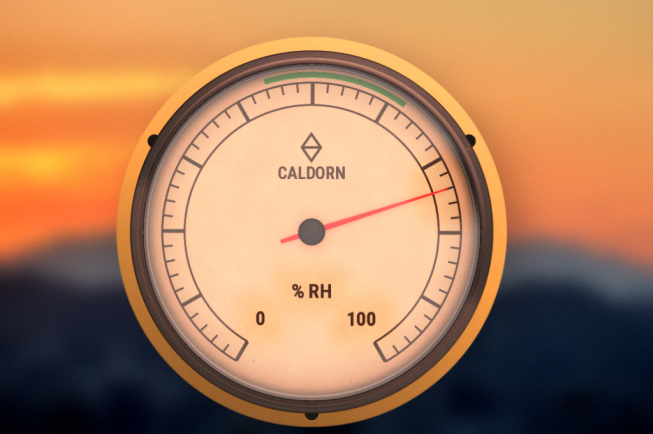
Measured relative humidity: % 74
